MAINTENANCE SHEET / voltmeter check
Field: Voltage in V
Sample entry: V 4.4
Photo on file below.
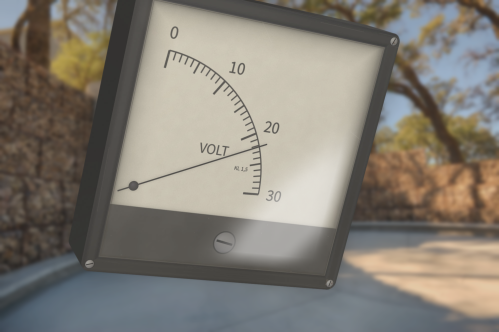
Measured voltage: V 22
